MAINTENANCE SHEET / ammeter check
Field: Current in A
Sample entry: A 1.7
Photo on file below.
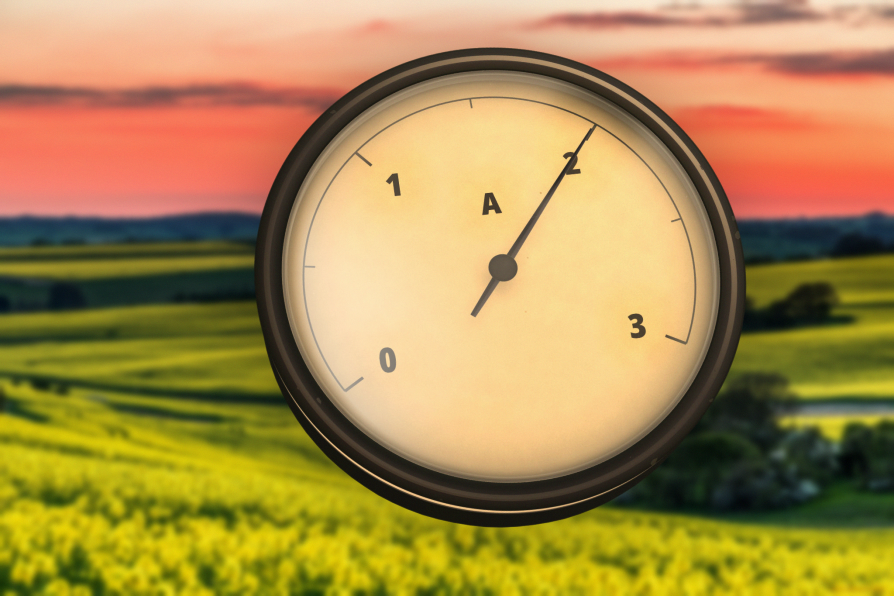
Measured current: A 2
